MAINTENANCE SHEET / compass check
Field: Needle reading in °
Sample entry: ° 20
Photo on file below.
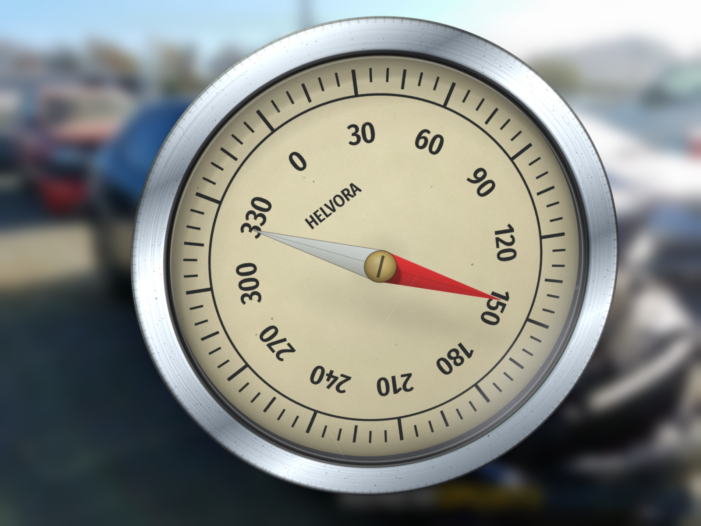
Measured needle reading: ° 145
